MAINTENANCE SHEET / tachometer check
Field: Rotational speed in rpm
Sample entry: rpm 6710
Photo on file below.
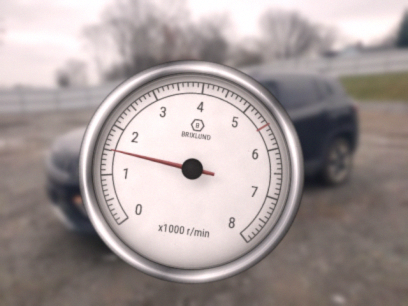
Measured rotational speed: rpm 1500
